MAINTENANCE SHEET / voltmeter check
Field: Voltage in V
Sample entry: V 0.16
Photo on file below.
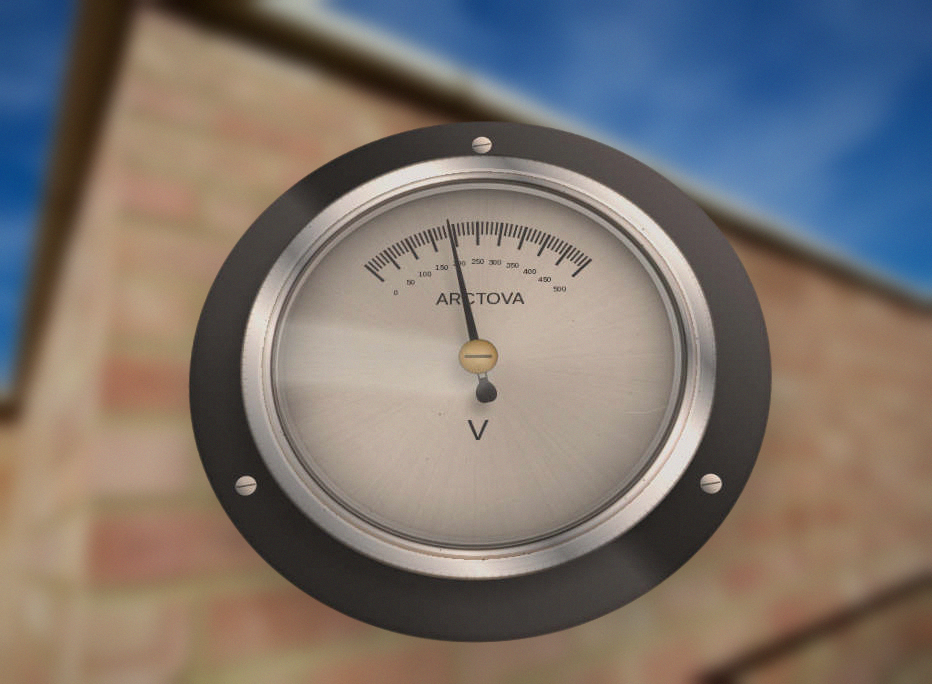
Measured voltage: V 190
